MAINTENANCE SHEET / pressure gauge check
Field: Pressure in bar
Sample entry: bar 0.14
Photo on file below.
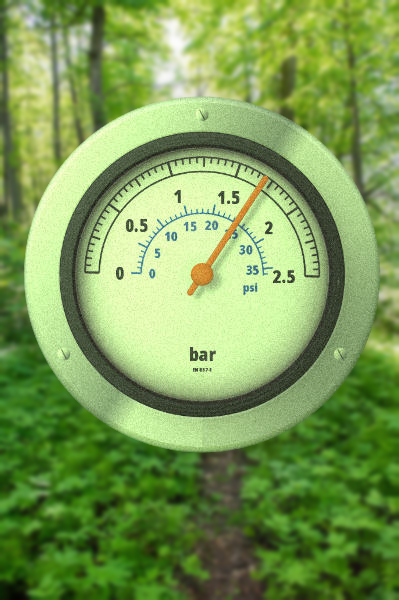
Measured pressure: bar 1.7
